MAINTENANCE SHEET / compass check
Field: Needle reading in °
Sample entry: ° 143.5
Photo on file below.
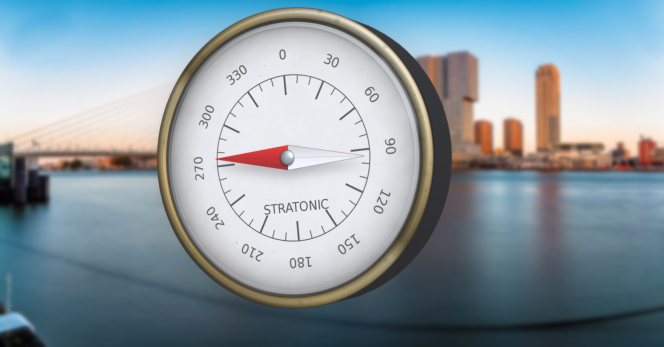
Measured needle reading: ° 275
